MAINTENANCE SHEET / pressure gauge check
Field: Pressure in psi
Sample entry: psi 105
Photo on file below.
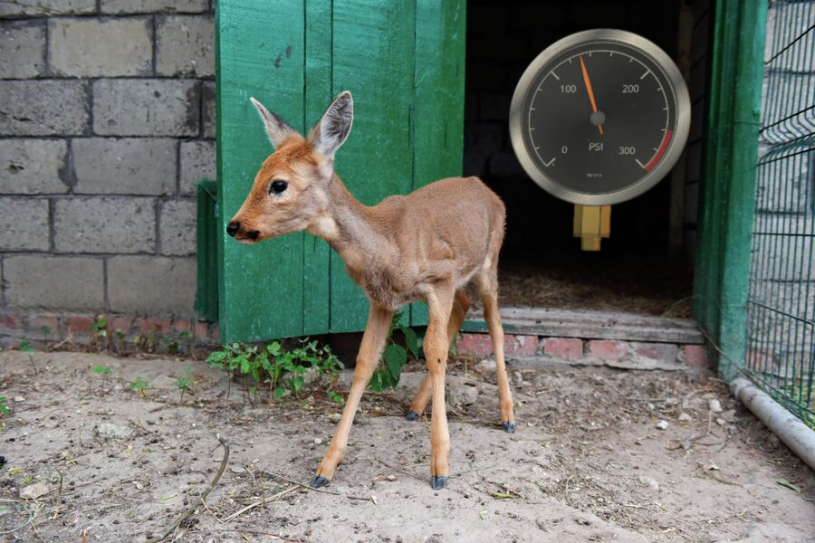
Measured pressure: psi 130
